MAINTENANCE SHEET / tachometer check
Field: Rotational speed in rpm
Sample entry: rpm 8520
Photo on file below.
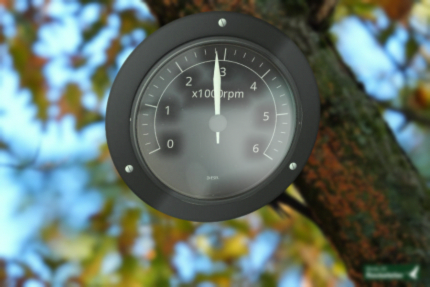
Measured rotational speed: rpm 2800
